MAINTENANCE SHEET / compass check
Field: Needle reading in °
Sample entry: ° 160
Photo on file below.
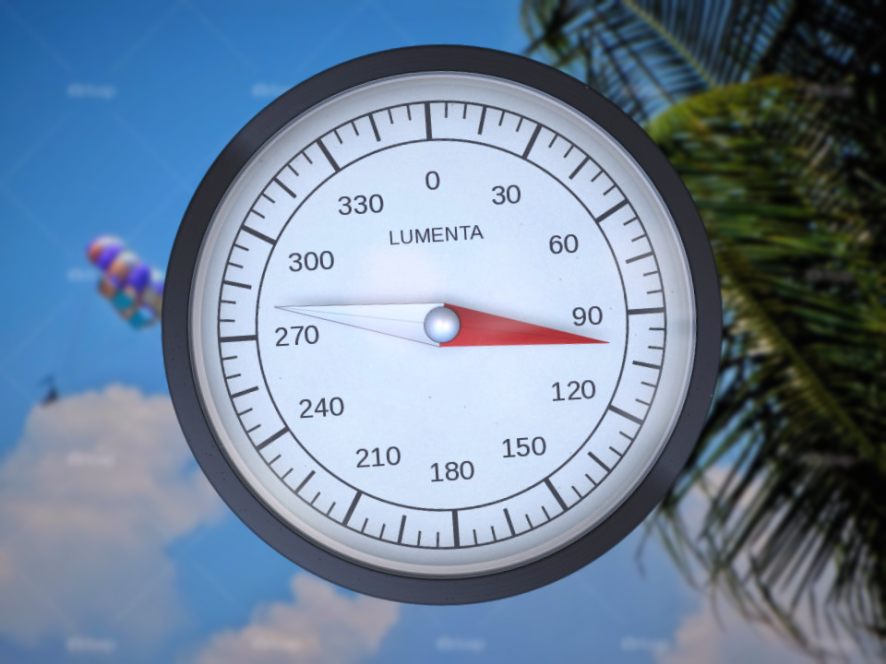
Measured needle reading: ° 100
